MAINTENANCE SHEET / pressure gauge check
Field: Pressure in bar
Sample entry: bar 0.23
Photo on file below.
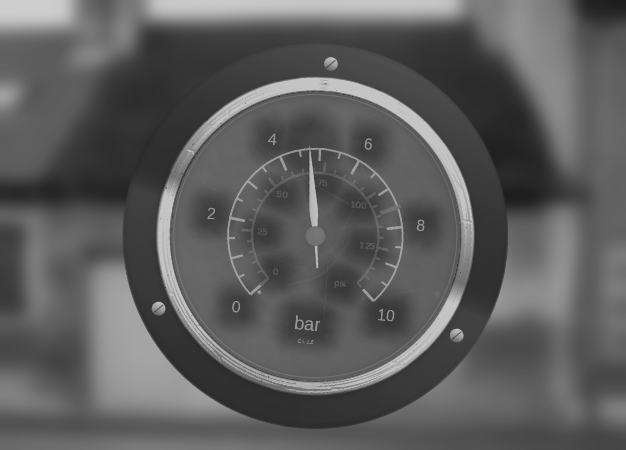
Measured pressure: bar 4.75
